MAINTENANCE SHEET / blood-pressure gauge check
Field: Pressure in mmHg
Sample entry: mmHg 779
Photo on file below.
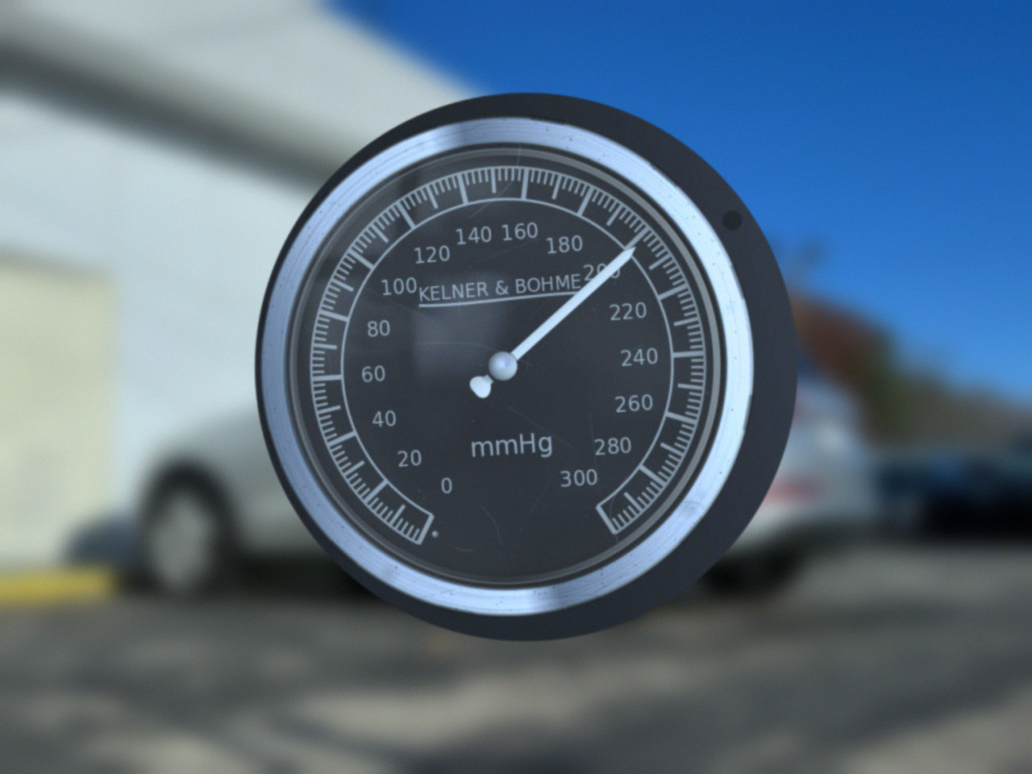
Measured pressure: mmHg 202
